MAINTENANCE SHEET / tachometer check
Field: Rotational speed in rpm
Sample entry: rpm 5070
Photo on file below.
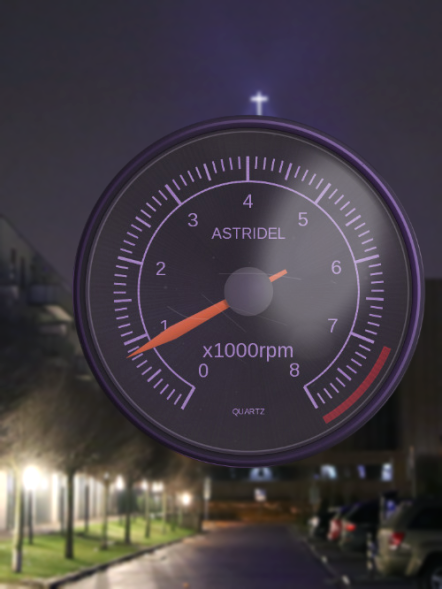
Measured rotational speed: rpm 850
